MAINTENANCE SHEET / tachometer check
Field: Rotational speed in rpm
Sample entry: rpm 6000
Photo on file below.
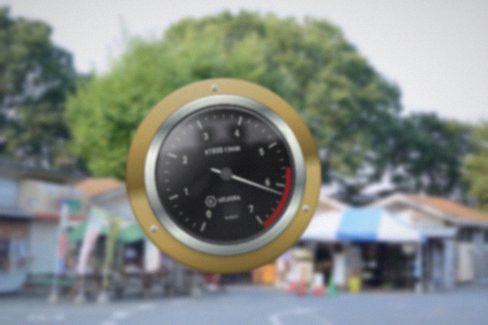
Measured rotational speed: rpm 6200
